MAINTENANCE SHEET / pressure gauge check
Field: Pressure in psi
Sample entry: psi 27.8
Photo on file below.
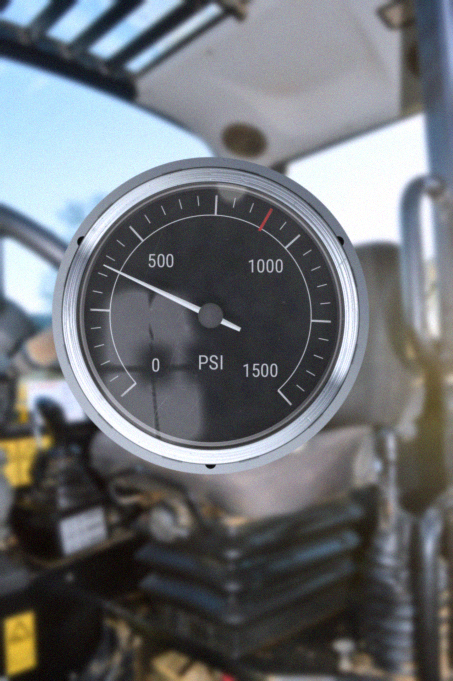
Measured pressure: psi 375
